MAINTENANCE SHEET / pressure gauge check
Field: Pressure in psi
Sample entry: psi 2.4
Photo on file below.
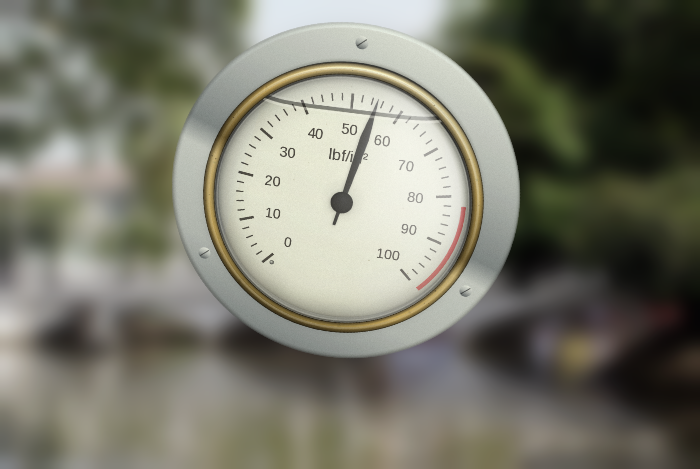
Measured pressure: psi 55
